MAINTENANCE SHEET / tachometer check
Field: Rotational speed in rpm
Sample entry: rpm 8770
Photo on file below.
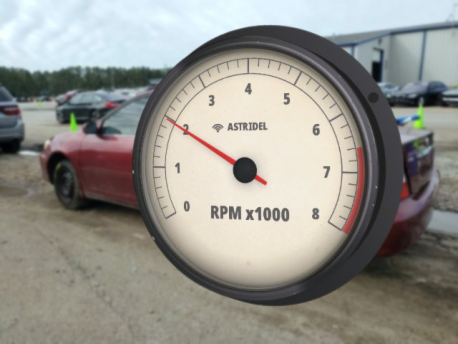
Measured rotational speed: rpm 2000
